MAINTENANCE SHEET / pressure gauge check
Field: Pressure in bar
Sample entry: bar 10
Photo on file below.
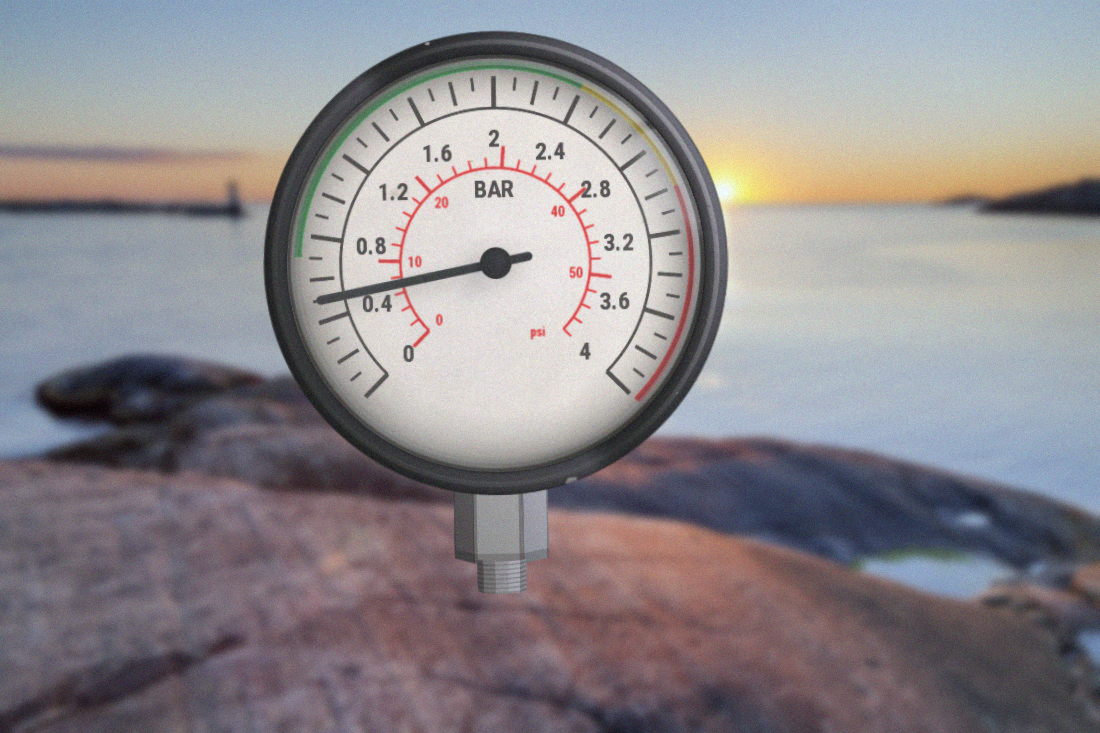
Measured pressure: bar 0.5
